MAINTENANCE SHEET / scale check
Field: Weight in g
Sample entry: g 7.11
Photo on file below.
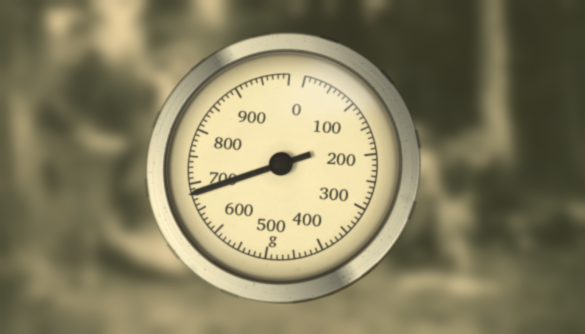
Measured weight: g 680
